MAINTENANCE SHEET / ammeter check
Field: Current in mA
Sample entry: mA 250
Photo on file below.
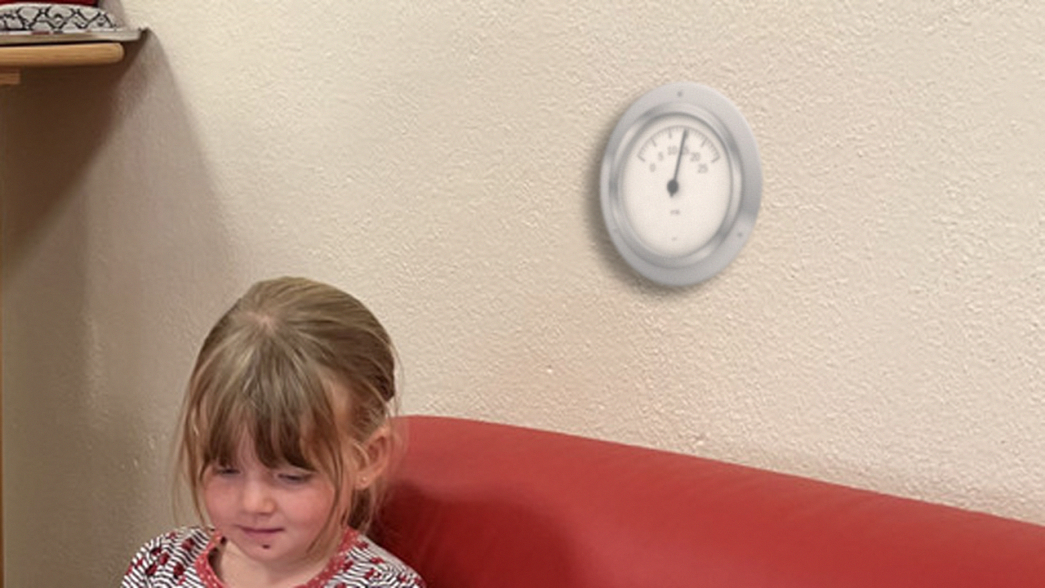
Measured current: mA 15
